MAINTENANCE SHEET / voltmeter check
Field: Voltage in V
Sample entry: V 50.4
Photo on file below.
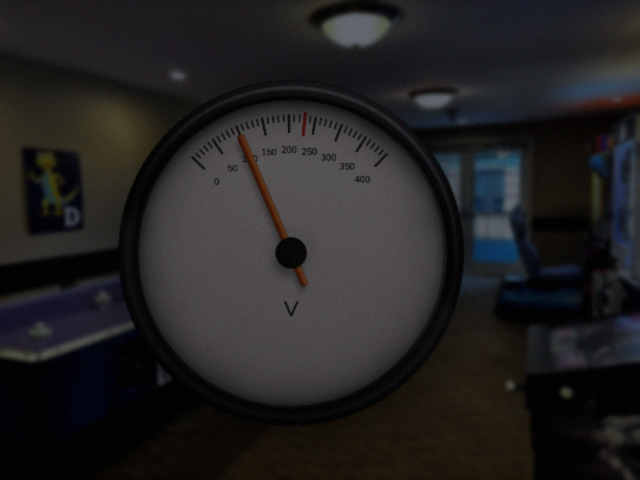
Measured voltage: V 100
